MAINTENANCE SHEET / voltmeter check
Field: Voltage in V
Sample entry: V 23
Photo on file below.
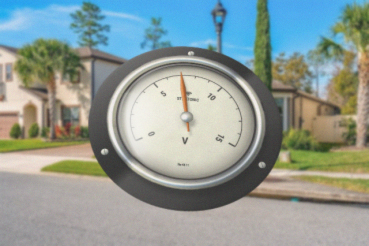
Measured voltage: V 7
